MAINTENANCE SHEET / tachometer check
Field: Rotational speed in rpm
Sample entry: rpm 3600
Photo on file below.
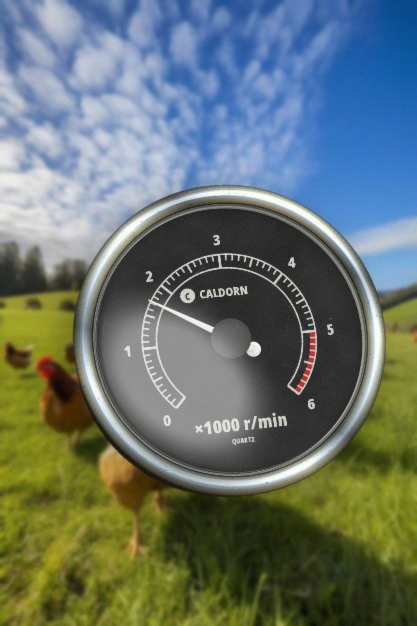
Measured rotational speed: rpm 1700
